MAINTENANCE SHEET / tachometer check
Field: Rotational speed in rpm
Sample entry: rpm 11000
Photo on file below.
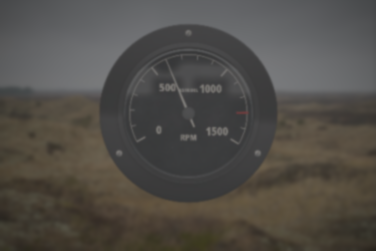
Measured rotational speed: rpm 600
